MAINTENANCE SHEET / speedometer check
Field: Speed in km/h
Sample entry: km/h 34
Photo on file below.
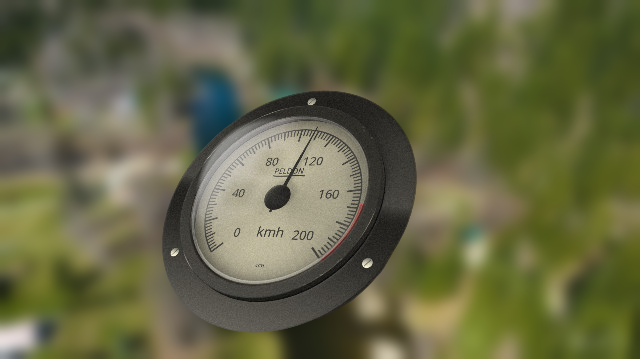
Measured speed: km/h 110
